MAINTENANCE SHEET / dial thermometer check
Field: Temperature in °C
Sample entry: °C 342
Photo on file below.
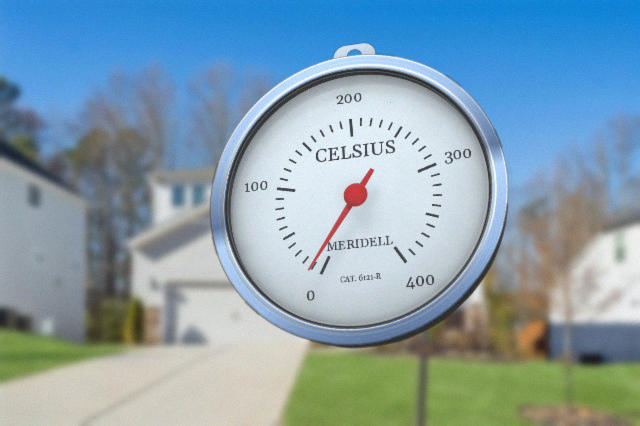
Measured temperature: °C 10
